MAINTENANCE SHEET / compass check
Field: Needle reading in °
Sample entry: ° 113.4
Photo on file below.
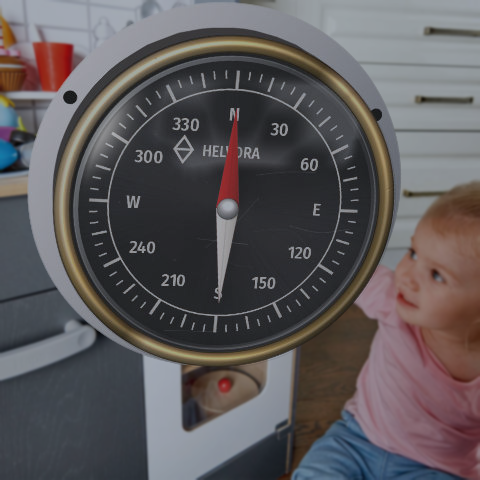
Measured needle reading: ° 0
